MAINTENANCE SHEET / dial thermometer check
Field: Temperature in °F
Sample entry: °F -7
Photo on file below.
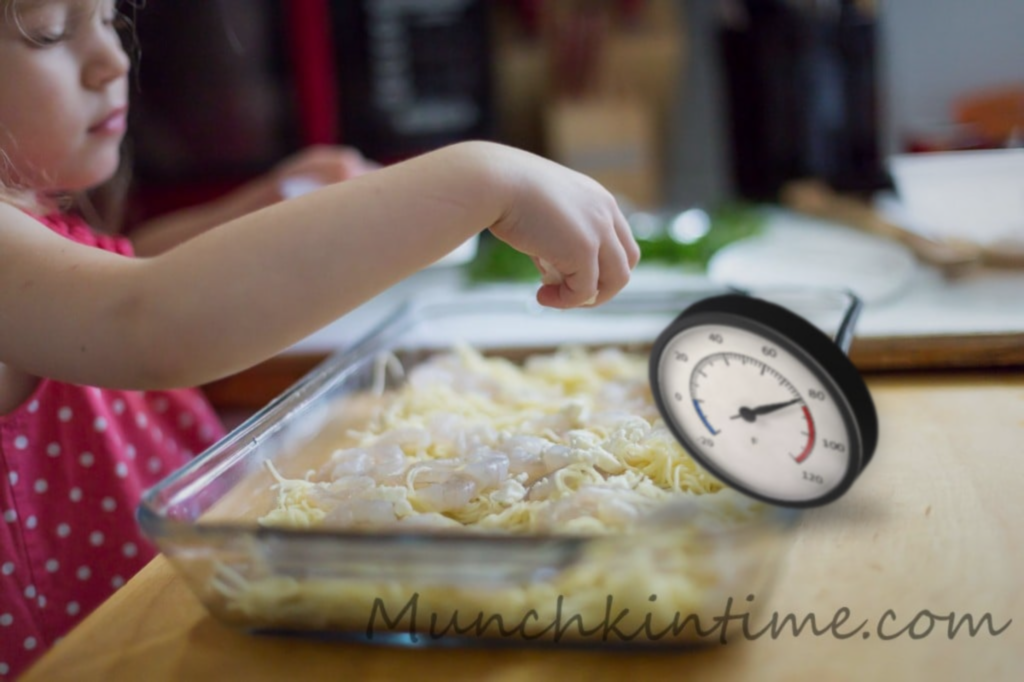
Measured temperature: °F 80
